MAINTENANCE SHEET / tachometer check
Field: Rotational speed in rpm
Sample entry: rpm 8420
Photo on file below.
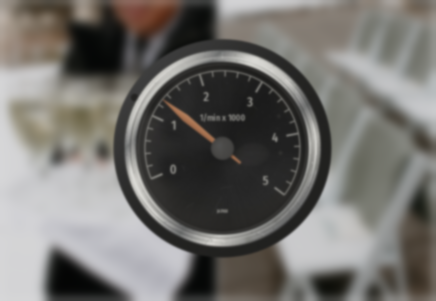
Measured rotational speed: rpm 1300
